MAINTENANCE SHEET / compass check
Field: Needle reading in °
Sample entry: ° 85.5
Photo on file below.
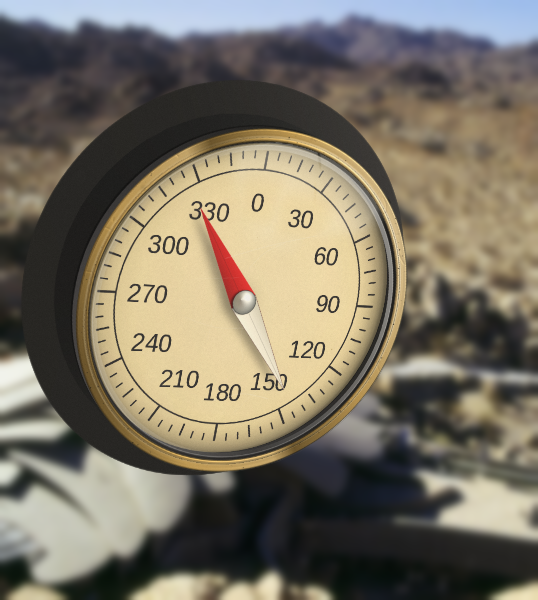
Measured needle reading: ° 325
